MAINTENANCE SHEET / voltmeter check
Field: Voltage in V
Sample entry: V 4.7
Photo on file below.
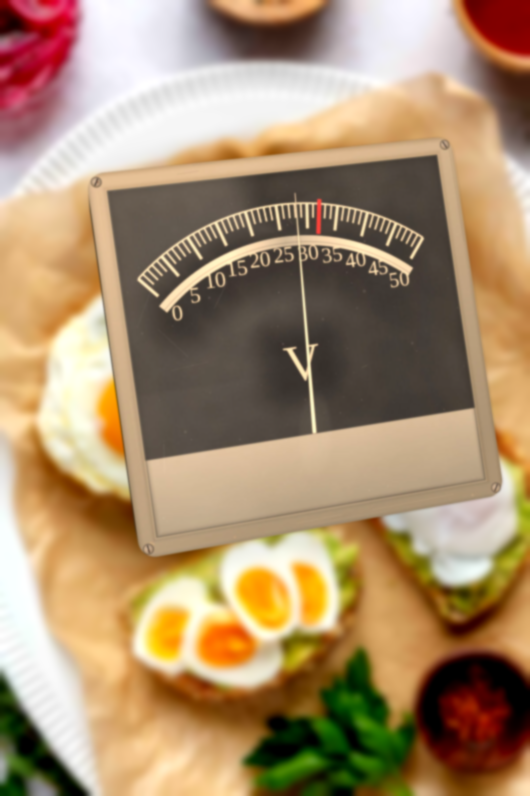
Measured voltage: V 28
